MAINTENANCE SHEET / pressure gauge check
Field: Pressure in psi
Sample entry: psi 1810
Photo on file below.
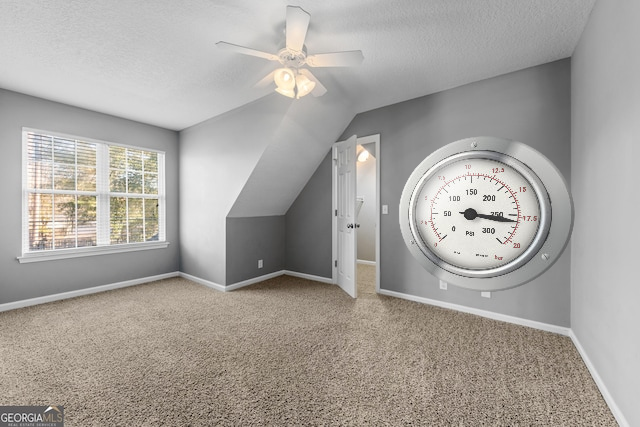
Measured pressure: psi 260
